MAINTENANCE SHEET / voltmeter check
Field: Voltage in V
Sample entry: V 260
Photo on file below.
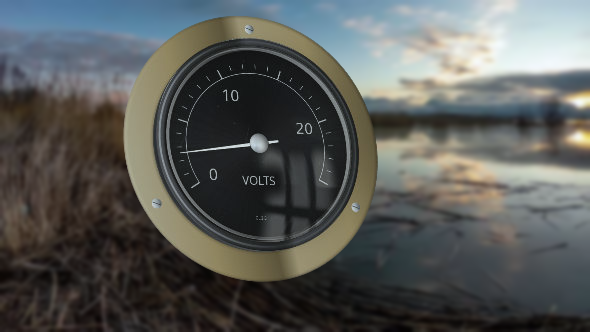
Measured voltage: V 2.5
